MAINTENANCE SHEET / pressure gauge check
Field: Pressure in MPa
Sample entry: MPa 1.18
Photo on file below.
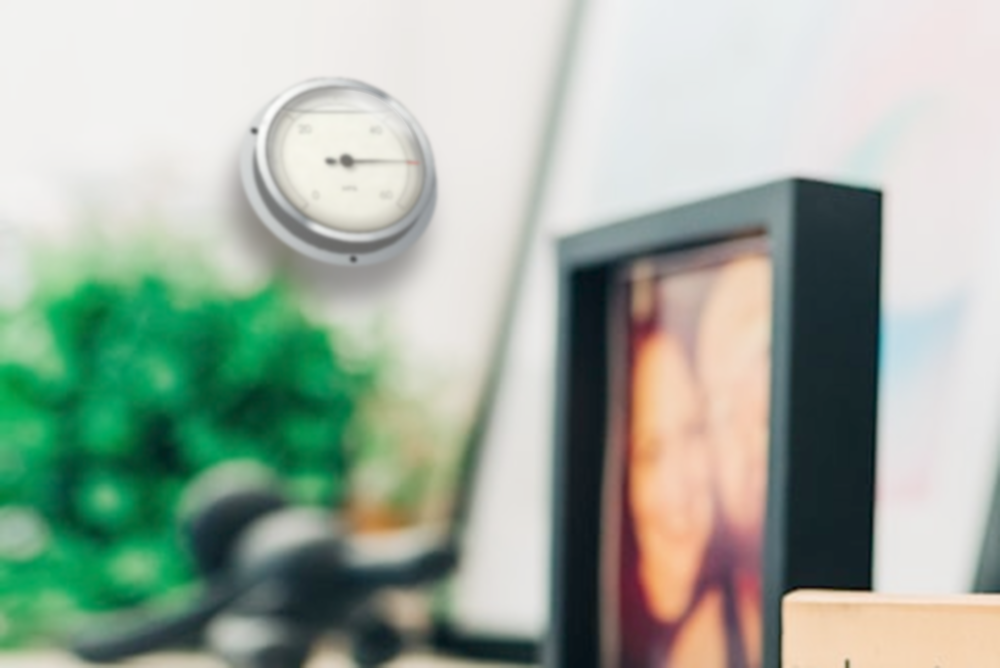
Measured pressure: MPa 50
